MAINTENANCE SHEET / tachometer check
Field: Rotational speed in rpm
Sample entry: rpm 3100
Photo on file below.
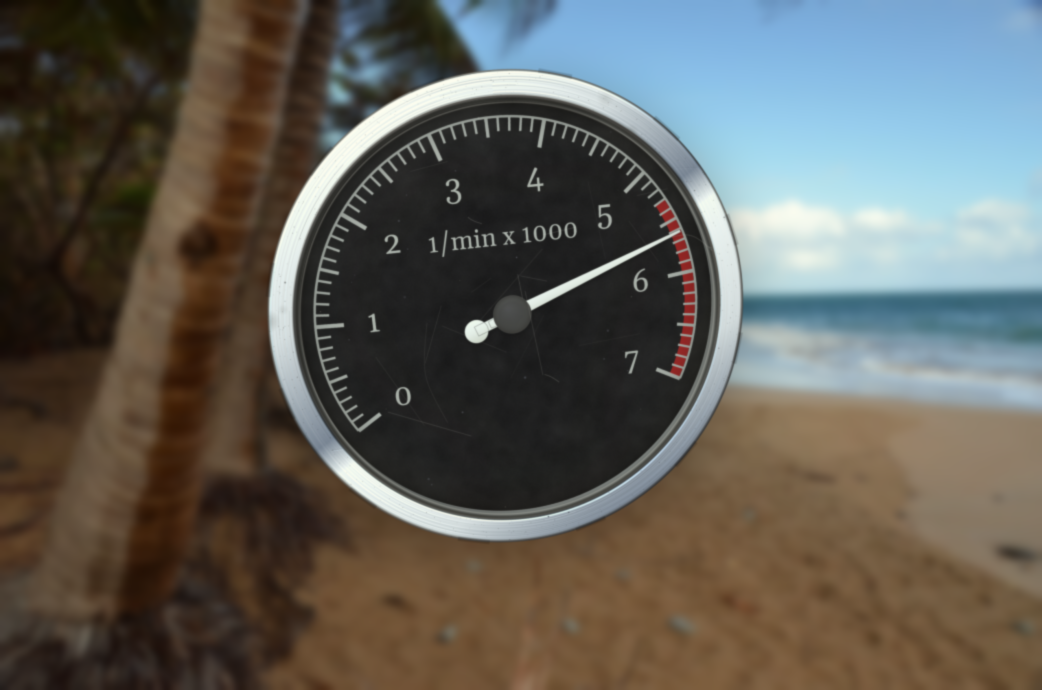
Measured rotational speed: rpm 5600
